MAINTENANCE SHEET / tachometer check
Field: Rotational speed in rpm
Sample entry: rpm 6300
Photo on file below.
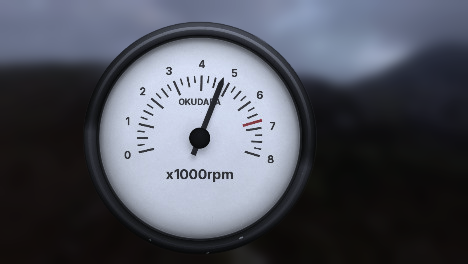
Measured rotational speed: rpm 4750
